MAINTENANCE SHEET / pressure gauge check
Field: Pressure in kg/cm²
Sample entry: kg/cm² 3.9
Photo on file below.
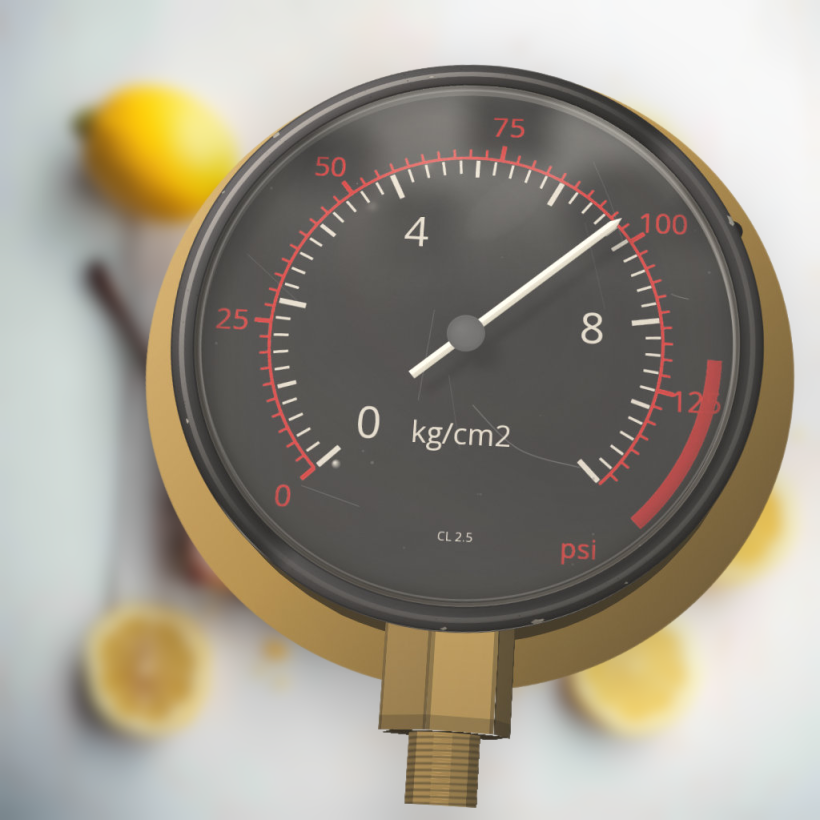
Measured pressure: kg/cm² 6.8
